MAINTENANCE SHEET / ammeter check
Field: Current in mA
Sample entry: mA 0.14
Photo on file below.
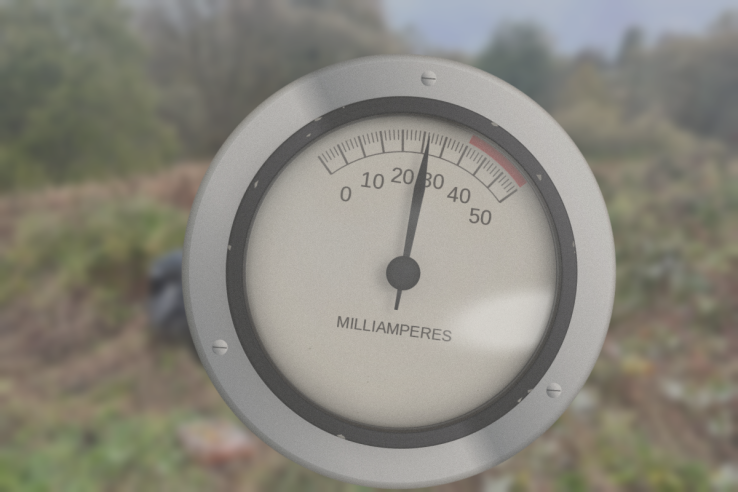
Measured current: mA 26
